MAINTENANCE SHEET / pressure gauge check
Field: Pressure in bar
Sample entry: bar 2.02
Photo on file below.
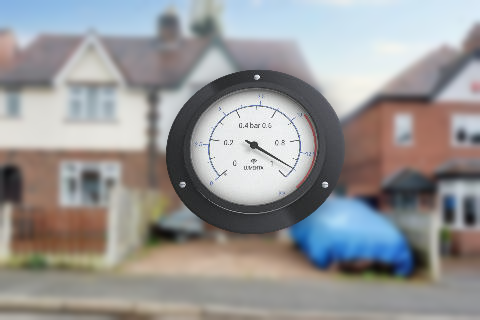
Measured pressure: bar 0.95
